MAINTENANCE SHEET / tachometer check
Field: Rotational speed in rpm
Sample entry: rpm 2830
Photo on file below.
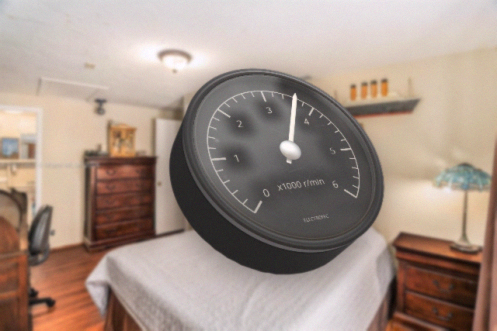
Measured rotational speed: rpm 3600
